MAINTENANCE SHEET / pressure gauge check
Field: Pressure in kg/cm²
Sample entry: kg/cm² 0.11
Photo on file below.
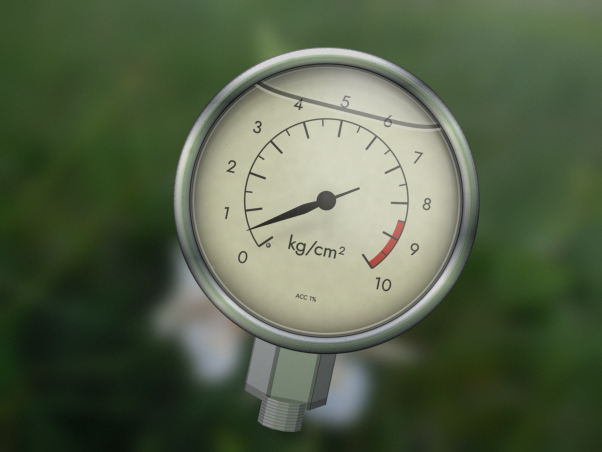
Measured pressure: kg/cm² 0.5
